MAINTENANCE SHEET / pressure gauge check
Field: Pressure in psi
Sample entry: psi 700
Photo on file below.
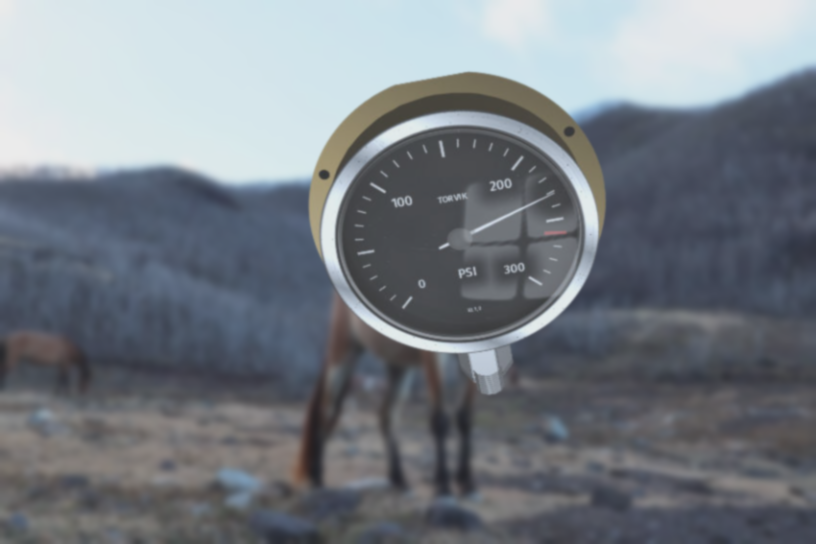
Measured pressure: psi 230
